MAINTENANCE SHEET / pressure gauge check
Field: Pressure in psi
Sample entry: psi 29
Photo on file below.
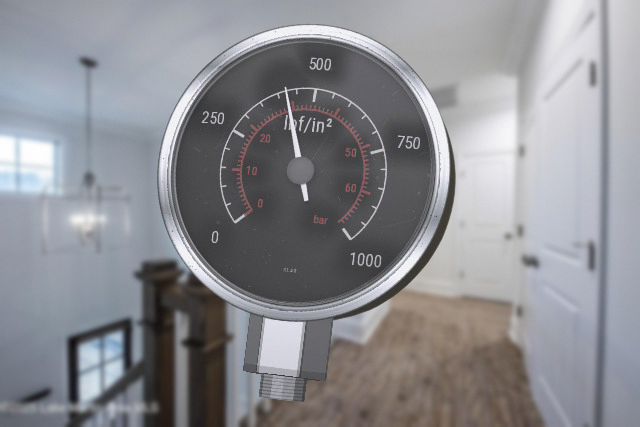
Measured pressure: psi 425
